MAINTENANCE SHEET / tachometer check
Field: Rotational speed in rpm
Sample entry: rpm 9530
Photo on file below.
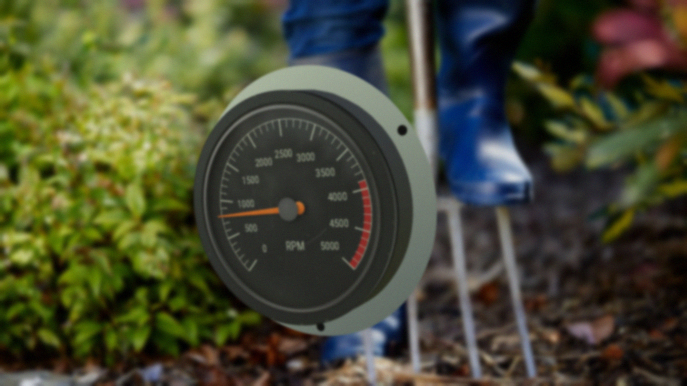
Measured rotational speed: rpm 800
